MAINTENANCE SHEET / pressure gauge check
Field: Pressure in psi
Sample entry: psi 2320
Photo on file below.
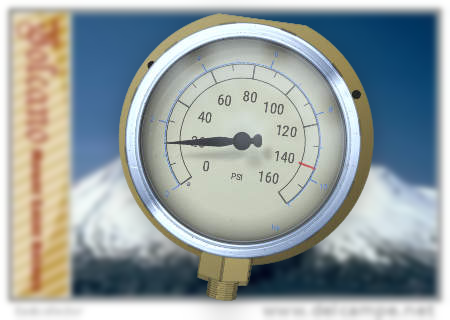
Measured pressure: psi 20
